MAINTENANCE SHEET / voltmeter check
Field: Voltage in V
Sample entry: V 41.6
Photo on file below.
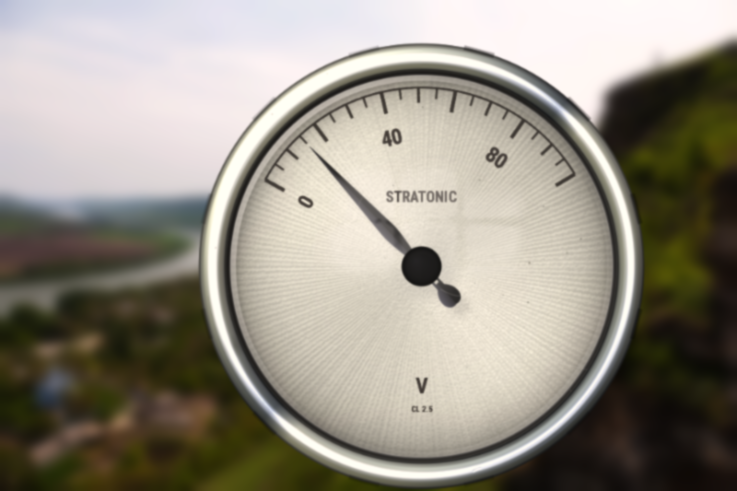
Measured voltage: V 15
